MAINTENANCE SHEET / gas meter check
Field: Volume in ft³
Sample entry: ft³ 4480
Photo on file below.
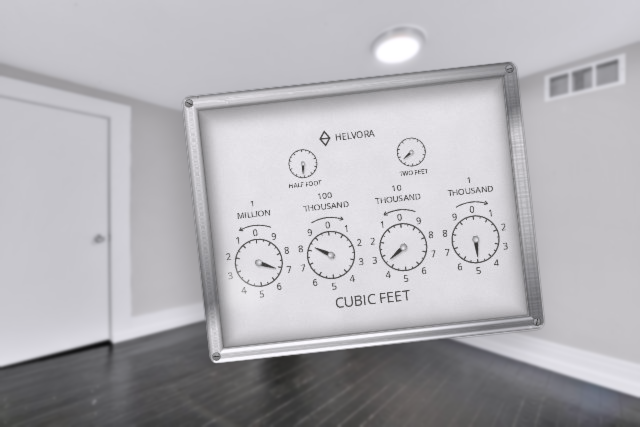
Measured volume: ft³ 683500
